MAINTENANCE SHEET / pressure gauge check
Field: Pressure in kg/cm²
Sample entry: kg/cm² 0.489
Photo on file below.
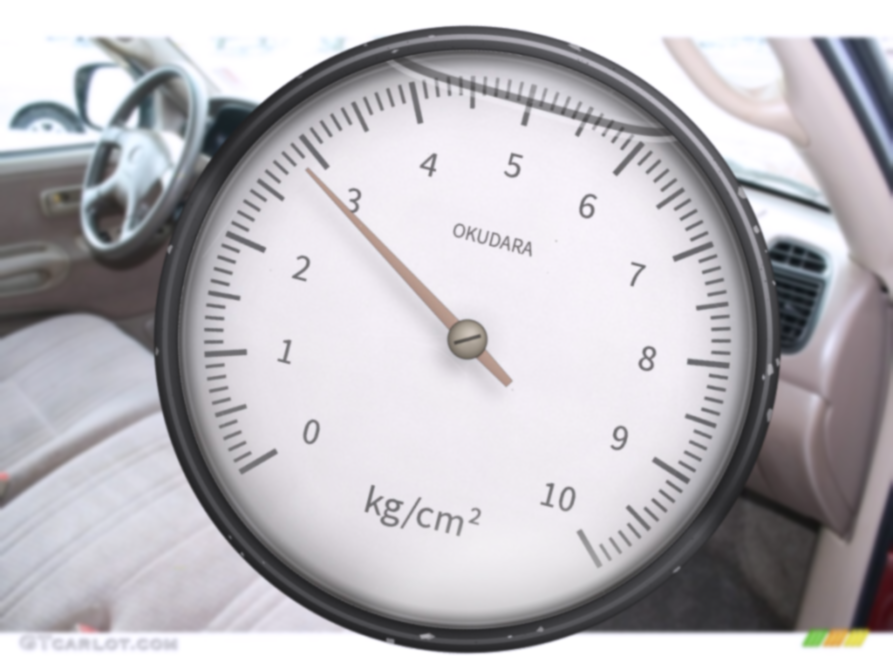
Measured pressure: kg/cm² 2.85
